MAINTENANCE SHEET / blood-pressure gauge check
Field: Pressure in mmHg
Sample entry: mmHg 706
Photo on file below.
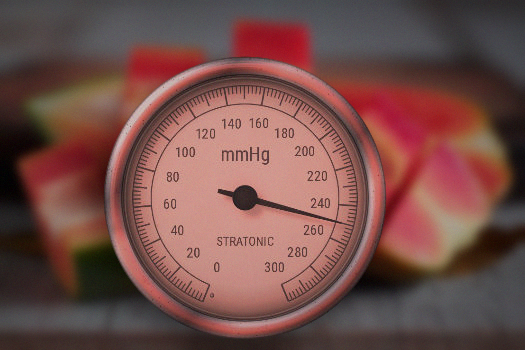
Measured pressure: mmHg 250
